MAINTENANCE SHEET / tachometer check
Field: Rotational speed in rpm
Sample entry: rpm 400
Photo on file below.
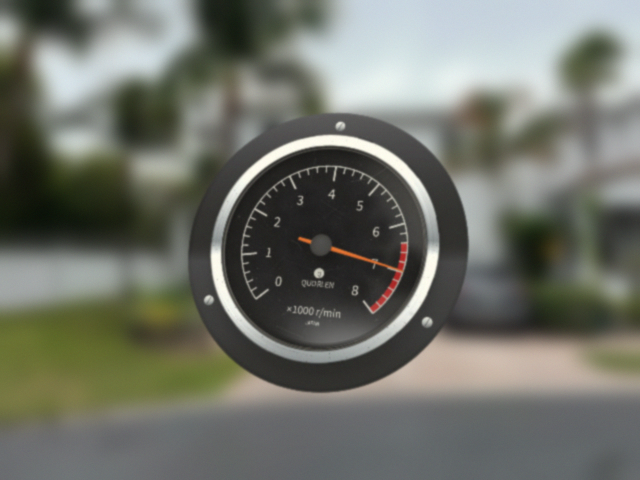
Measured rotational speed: rpm 7000
